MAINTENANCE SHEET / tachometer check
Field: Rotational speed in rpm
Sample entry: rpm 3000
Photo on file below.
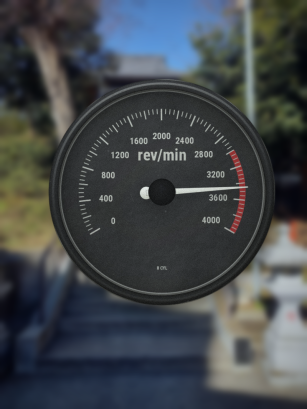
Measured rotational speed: rpm 3450
